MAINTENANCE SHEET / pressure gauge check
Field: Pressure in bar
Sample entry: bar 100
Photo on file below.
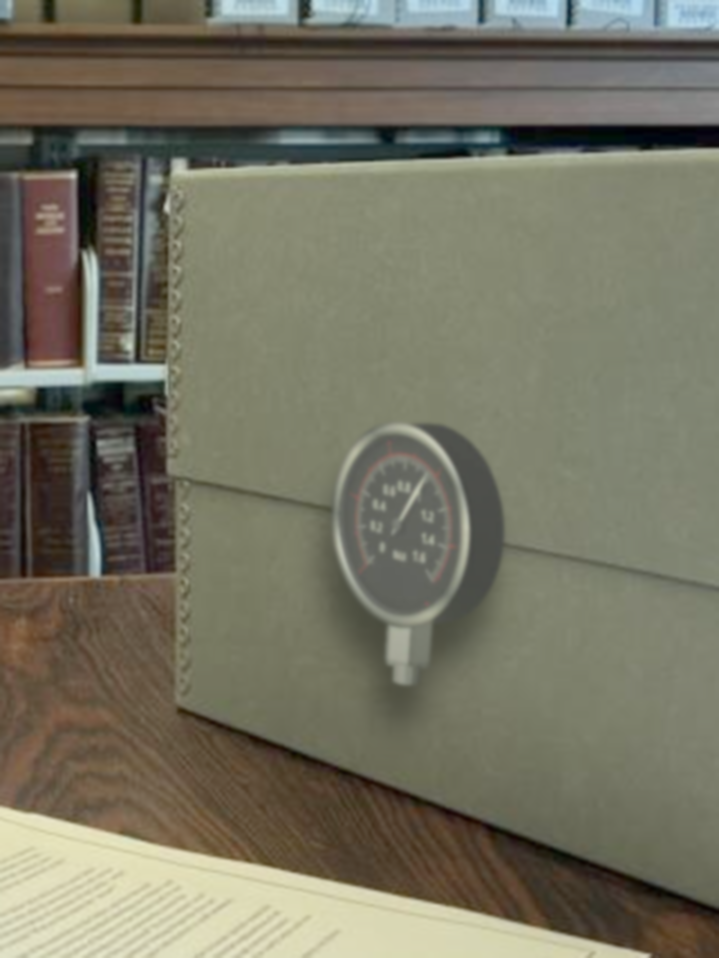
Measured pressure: bar 1
